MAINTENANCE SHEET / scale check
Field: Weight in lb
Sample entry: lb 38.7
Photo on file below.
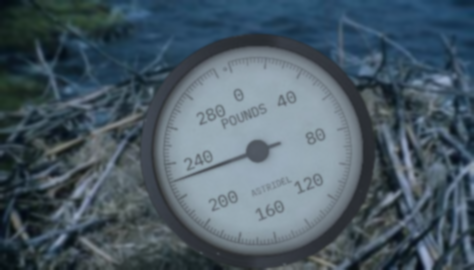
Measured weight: lb 230
